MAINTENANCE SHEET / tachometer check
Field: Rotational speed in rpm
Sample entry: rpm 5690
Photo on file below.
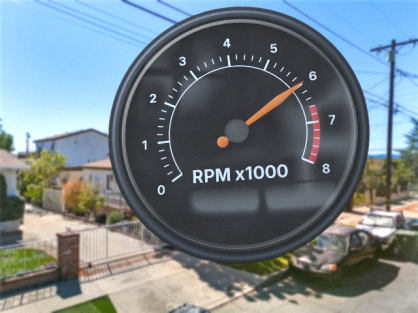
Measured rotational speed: rpm 6000
